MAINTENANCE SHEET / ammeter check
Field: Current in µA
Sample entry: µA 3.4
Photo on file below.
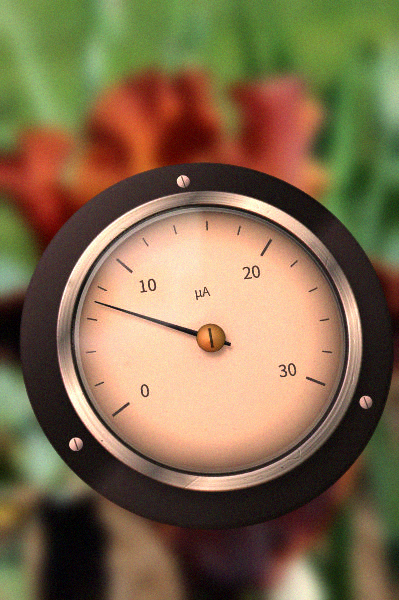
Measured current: µA 7
